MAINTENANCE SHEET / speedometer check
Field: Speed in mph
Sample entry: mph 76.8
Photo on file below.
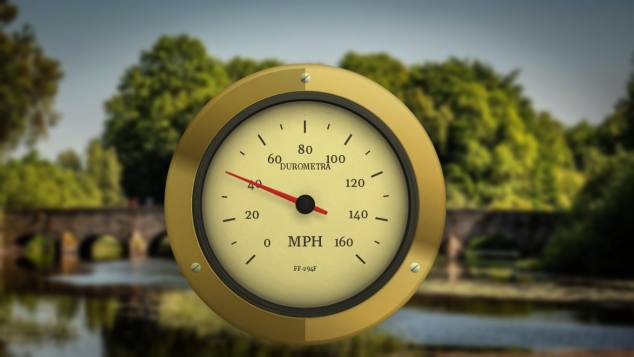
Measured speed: mph 40
